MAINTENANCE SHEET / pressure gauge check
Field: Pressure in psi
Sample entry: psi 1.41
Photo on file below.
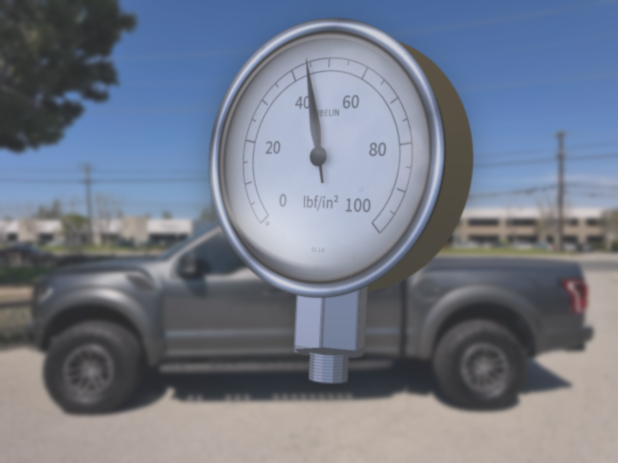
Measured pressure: psi 45
